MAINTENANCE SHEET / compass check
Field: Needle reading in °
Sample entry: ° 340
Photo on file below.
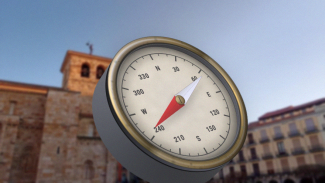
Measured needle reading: ° 245
